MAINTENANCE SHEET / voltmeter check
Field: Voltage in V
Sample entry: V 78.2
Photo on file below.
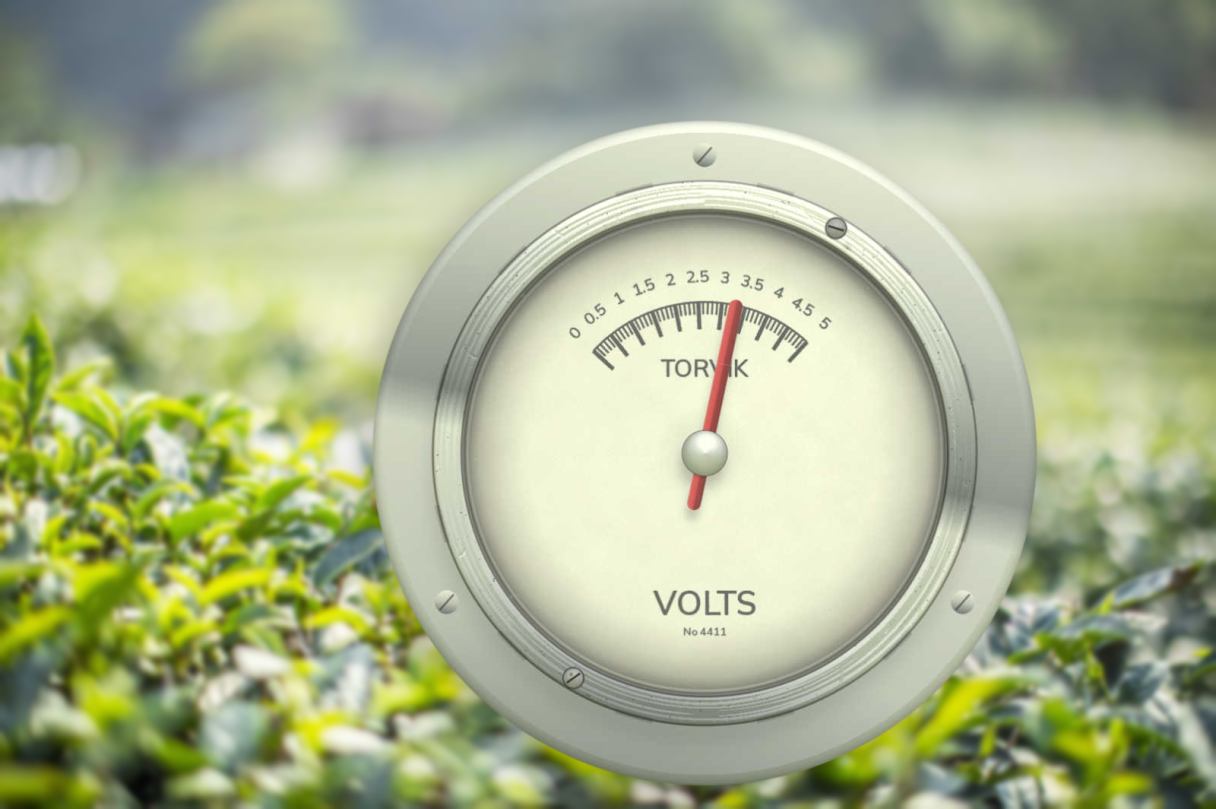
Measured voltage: V 3.3
